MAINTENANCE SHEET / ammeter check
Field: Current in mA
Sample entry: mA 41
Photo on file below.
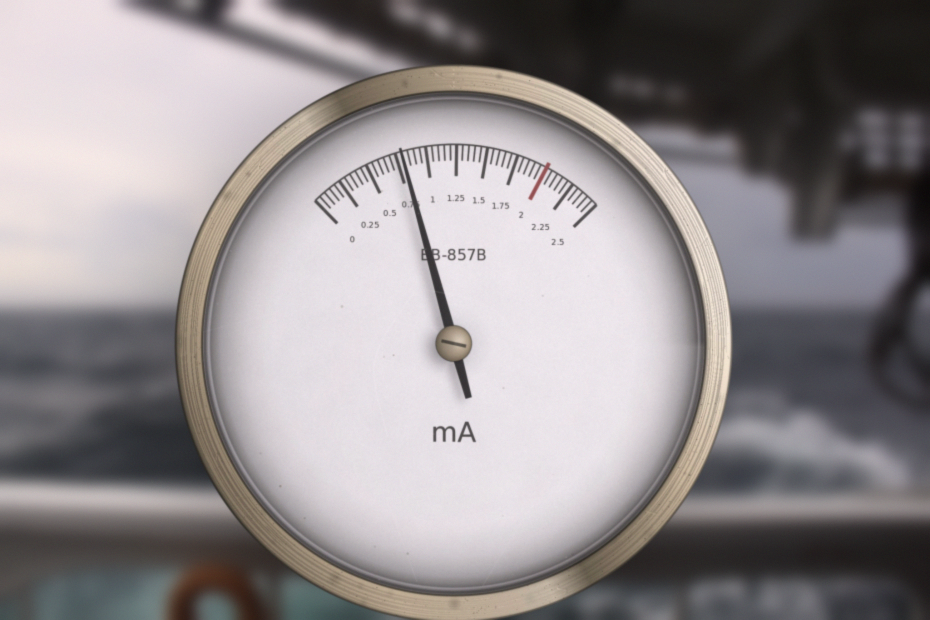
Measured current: mA 0.8
